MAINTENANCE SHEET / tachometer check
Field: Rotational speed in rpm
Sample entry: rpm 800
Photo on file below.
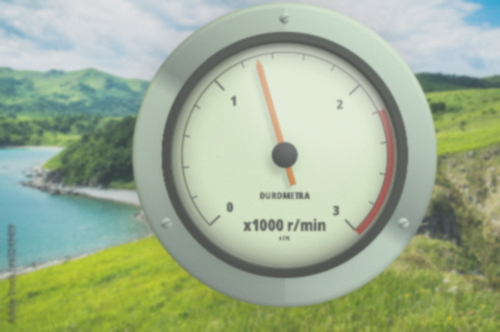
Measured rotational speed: rpm 1300
